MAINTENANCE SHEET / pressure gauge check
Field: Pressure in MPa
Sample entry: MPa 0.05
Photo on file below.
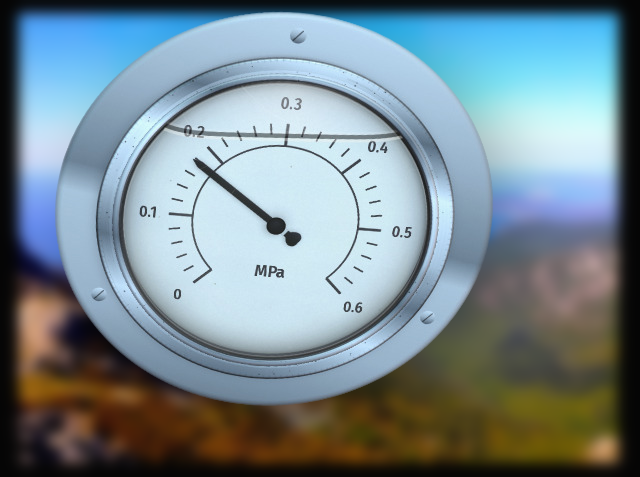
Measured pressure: MPa 0.18
